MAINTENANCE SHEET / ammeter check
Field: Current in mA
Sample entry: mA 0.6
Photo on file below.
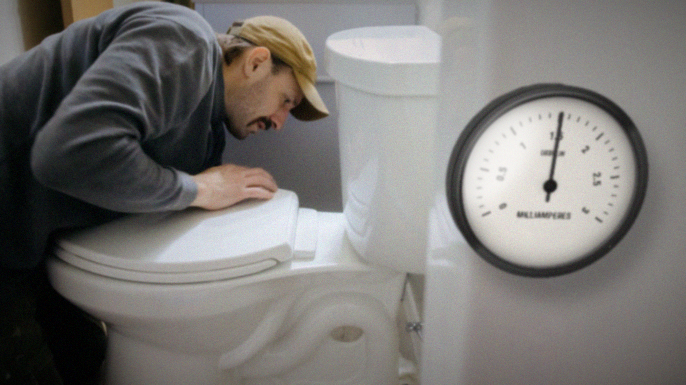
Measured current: mA 1.5
